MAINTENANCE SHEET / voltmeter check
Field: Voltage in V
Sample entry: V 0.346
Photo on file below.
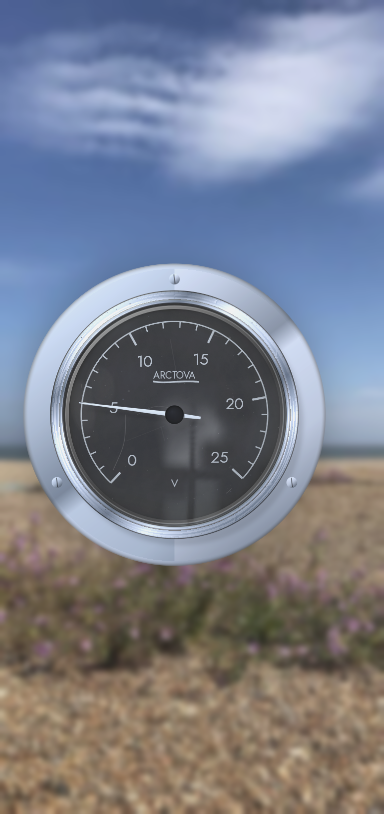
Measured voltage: V 5
